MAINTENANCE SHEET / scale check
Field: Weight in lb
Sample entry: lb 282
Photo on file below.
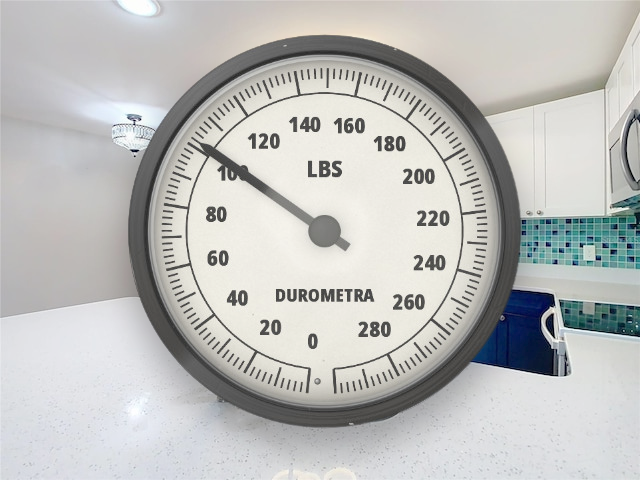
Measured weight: lb 102
